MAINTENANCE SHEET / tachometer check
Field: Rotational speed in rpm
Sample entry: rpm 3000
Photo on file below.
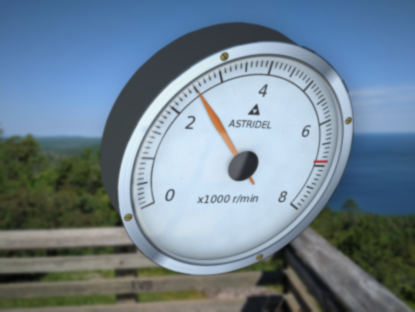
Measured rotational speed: rpm 2500
